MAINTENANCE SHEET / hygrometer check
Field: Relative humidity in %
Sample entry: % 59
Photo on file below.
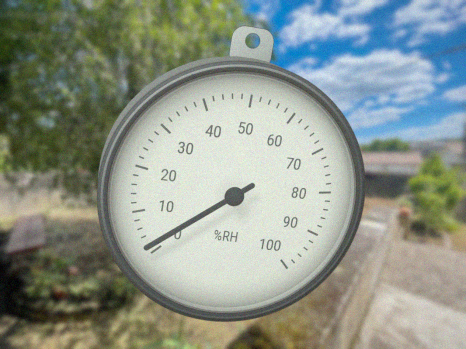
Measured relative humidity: % 2
